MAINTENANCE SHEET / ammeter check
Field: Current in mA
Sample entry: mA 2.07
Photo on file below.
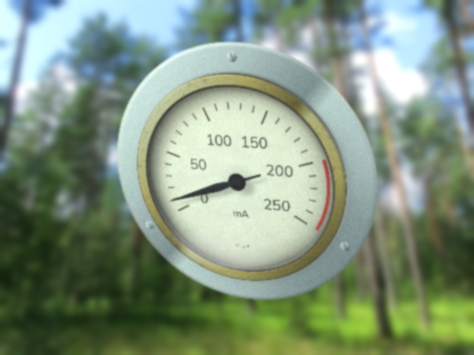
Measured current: mA 10
